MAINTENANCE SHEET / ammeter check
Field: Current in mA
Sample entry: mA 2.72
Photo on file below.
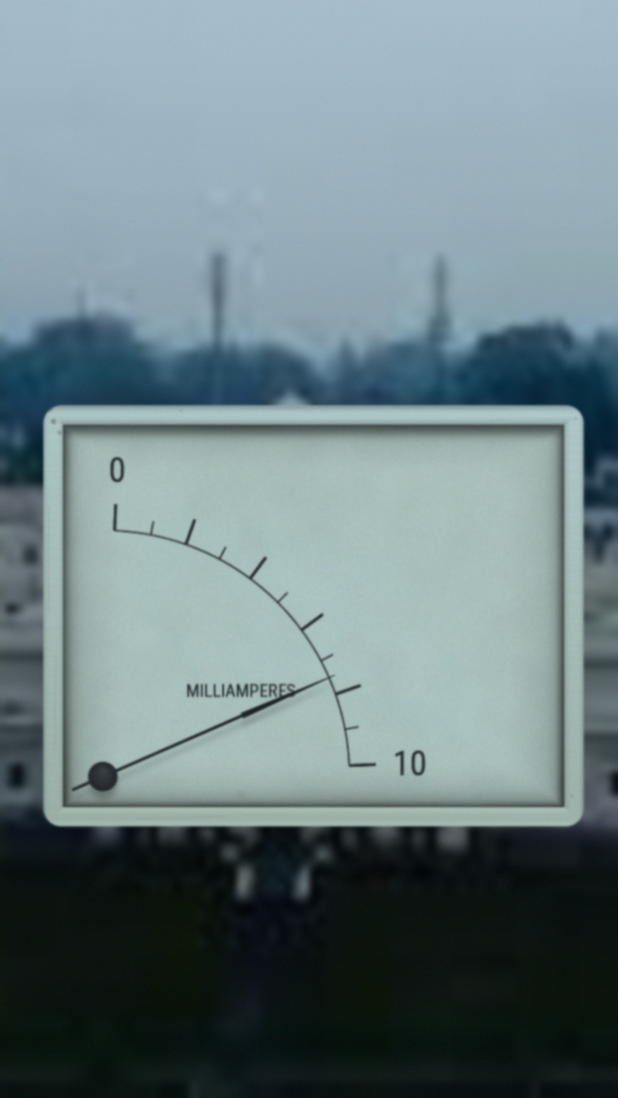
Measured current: mA 7.5
